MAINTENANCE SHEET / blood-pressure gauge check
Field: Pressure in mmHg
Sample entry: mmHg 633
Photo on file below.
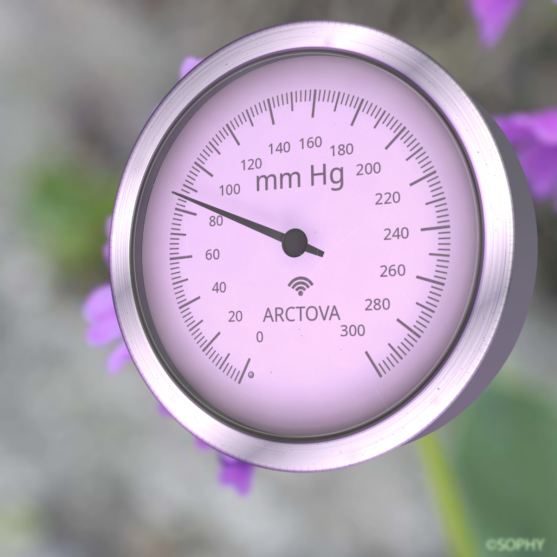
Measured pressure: mmHg 86
